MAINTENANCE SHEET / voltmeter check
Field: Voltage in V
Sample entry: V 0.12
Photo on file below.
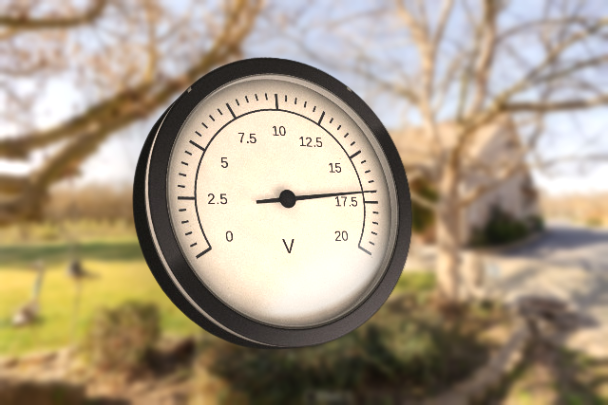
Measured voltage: V 17
